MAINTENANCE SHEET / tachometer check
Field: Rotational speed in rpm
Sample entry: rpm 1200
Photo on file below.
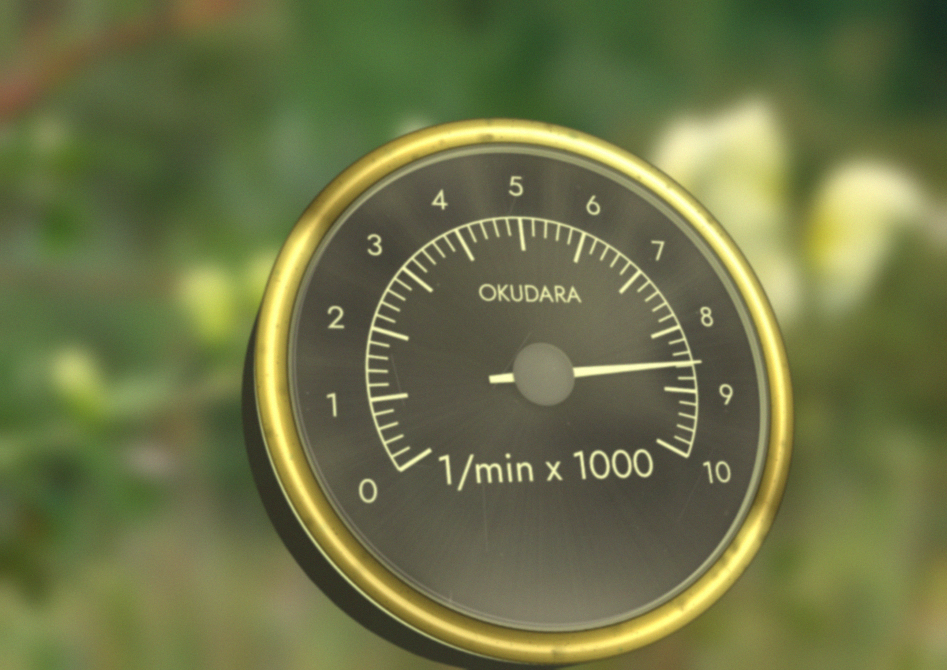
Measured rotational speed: rpm 8600
